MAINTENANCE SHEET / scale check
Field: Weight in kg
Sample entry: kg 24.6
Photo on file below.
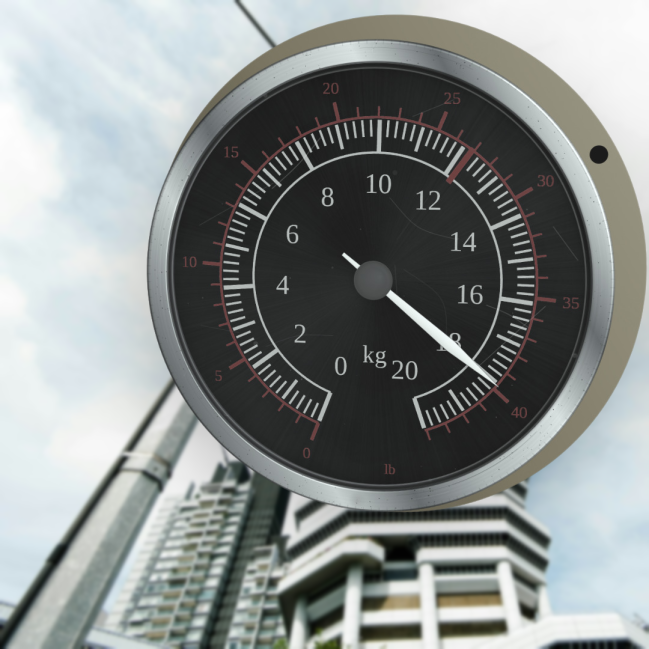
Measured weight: kg 18
